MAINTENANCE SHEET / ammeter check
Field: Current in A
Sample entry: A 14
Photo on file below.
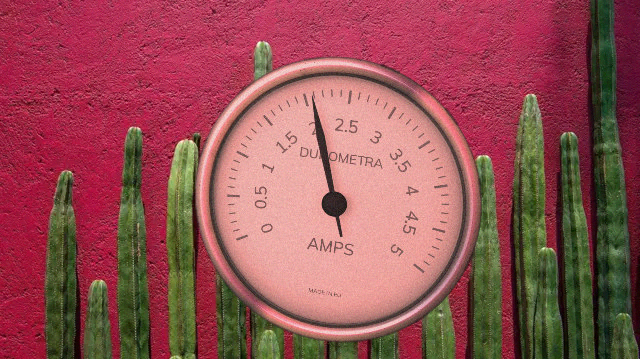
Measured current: A 2.1
